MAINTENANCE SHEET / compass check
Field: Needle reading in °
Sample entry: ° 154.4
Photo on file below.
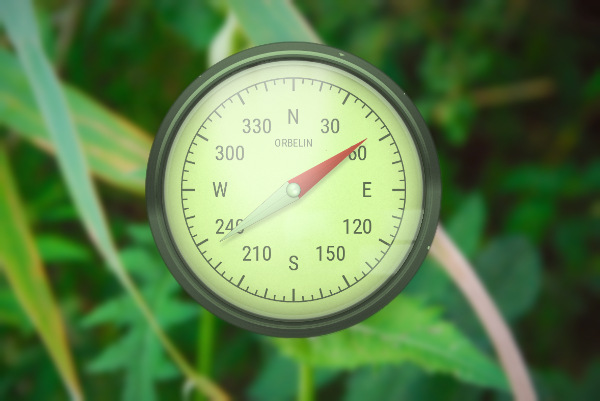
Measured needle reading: ° 55
